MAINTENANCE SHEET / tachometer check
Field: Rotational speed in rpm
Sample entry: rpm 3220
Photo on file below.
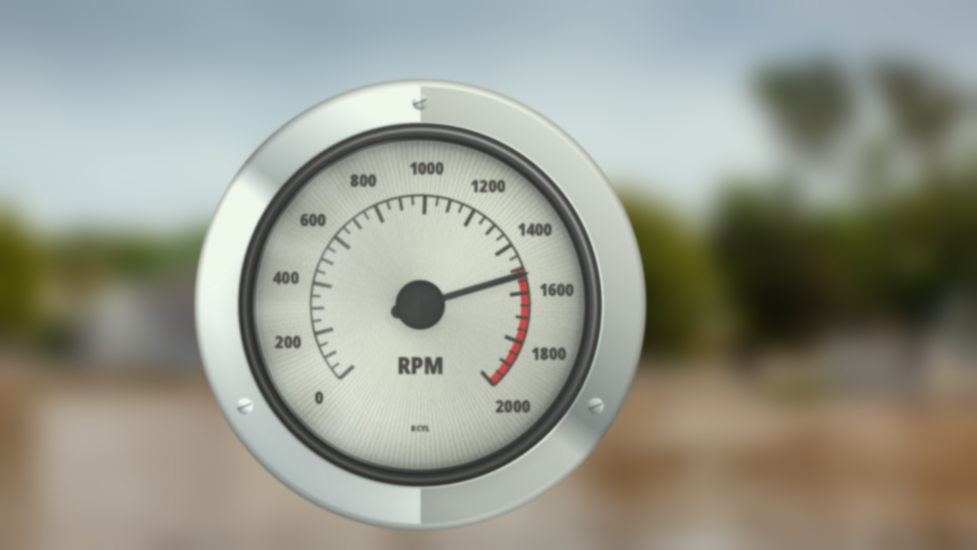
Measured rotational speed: rpm 1525
